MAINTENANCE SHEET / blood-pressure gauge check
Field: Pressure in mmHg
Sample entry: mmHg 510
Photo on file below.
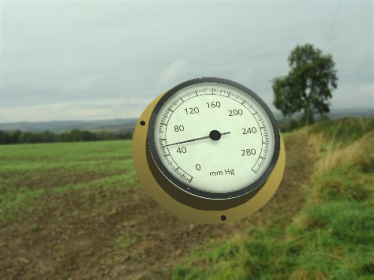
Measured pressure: mmHg 50
